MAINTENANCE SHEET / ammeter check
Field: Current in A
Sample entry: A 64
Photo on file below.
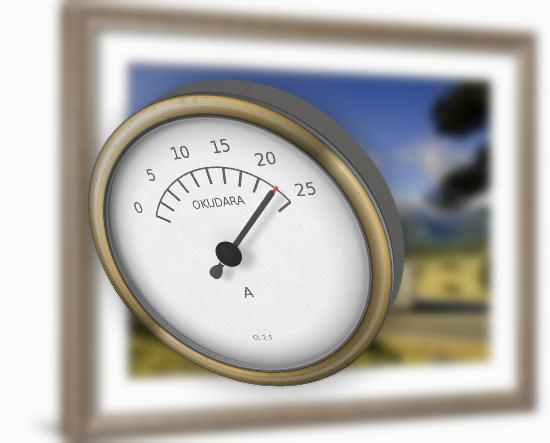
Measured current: A 22.5
